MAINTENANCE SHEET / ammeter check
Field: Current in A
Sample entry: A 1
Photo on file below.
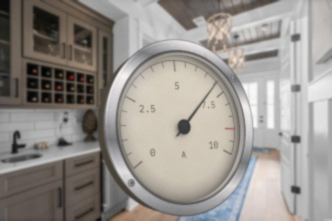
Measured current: A 7
